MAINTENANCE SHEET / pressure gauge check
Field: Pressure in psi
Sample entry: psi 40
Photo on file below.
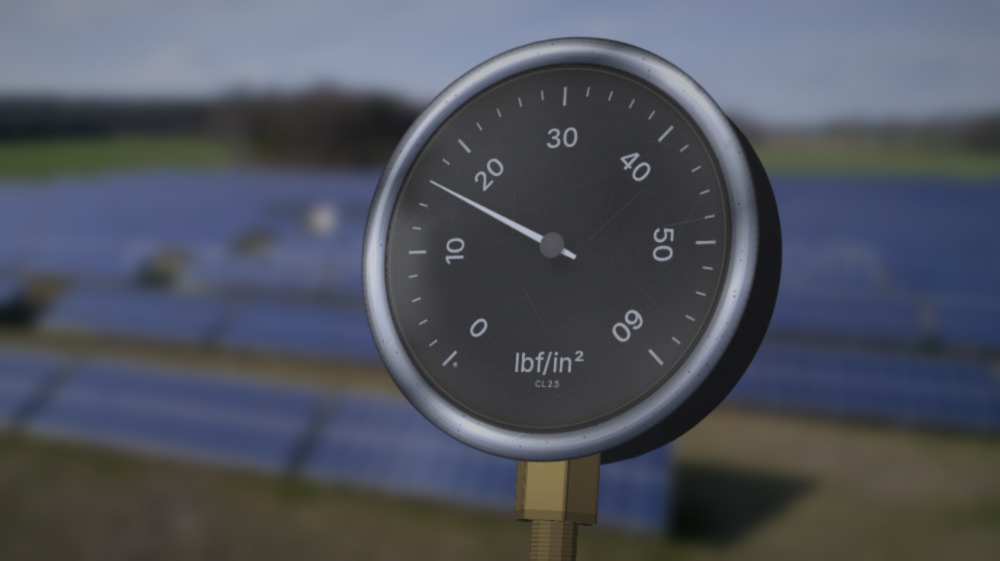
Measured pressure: psi 16
